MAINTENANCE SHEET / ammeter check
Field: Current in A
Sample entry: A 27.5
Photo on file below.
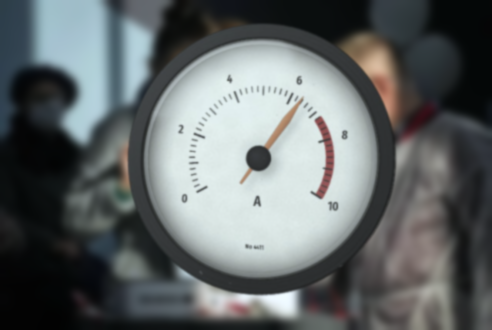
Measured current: A 6.4
